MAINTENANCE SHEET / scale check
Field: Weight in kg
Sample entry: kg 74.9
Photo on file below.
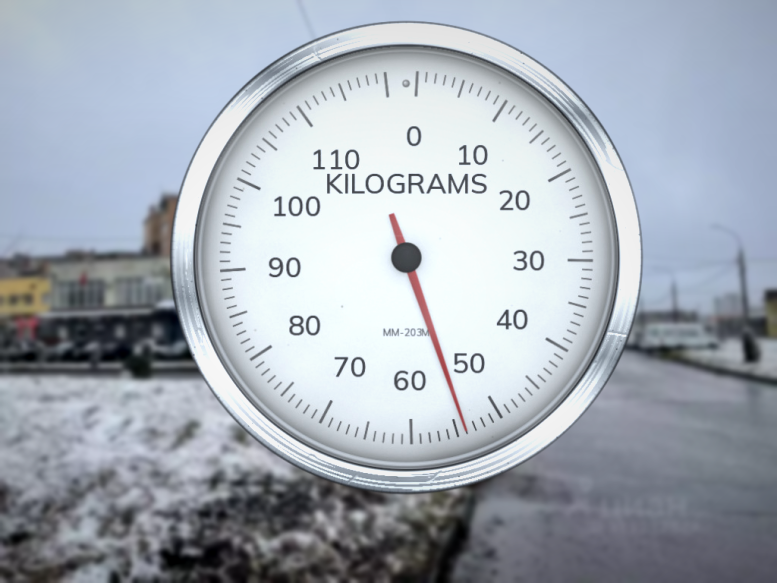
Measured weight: kg 54
